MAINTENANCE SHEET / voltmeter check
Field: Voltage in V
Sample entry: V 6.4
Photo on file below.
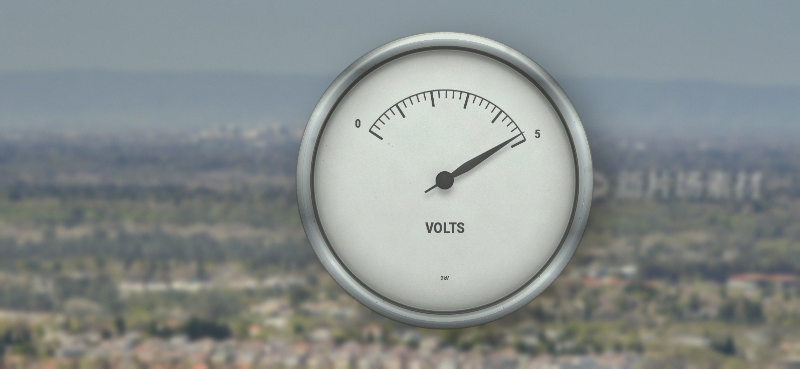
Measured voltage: V 4.8
